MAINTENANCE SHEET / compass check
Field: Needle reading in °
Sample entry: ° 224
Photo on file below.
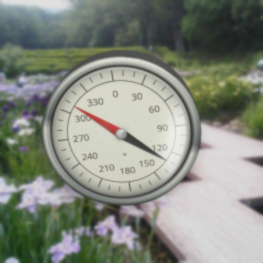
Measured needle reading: ° 310
